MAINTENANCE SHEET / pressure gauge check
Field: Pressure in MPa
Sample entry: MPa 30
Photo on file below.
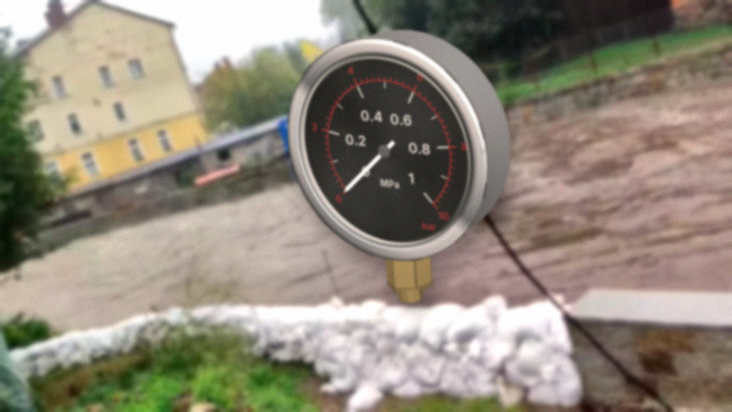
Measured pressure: MPa 0
